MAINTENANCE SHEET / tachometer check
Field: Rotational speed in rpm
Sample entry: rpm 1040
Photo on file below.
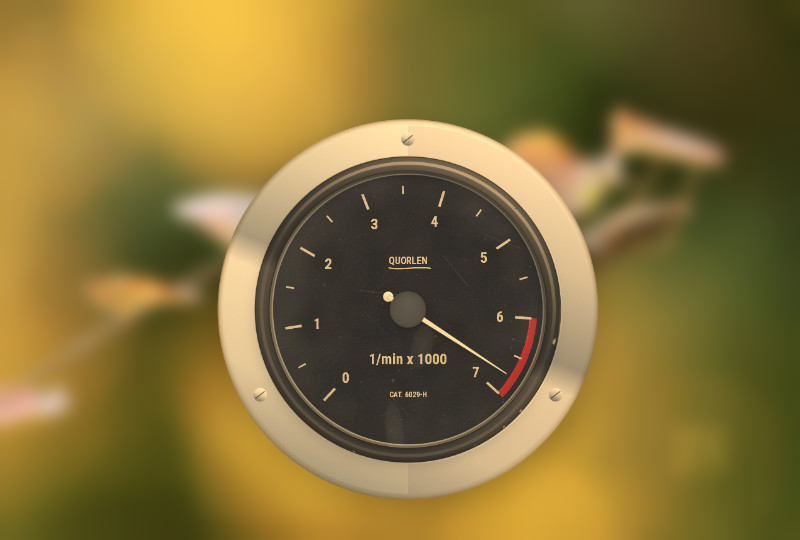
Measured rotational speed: rpm 6750
